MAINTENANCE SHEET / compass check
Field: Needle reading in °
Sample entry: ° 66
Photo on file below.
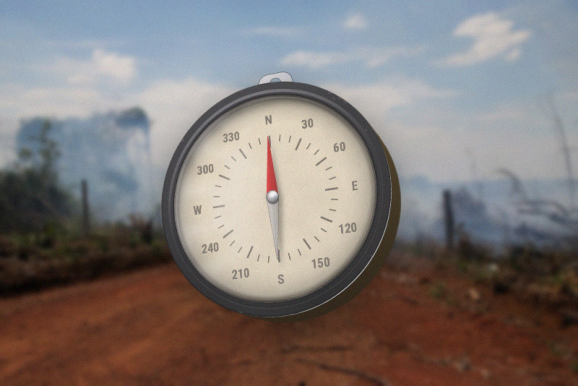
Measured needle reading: ° 0
